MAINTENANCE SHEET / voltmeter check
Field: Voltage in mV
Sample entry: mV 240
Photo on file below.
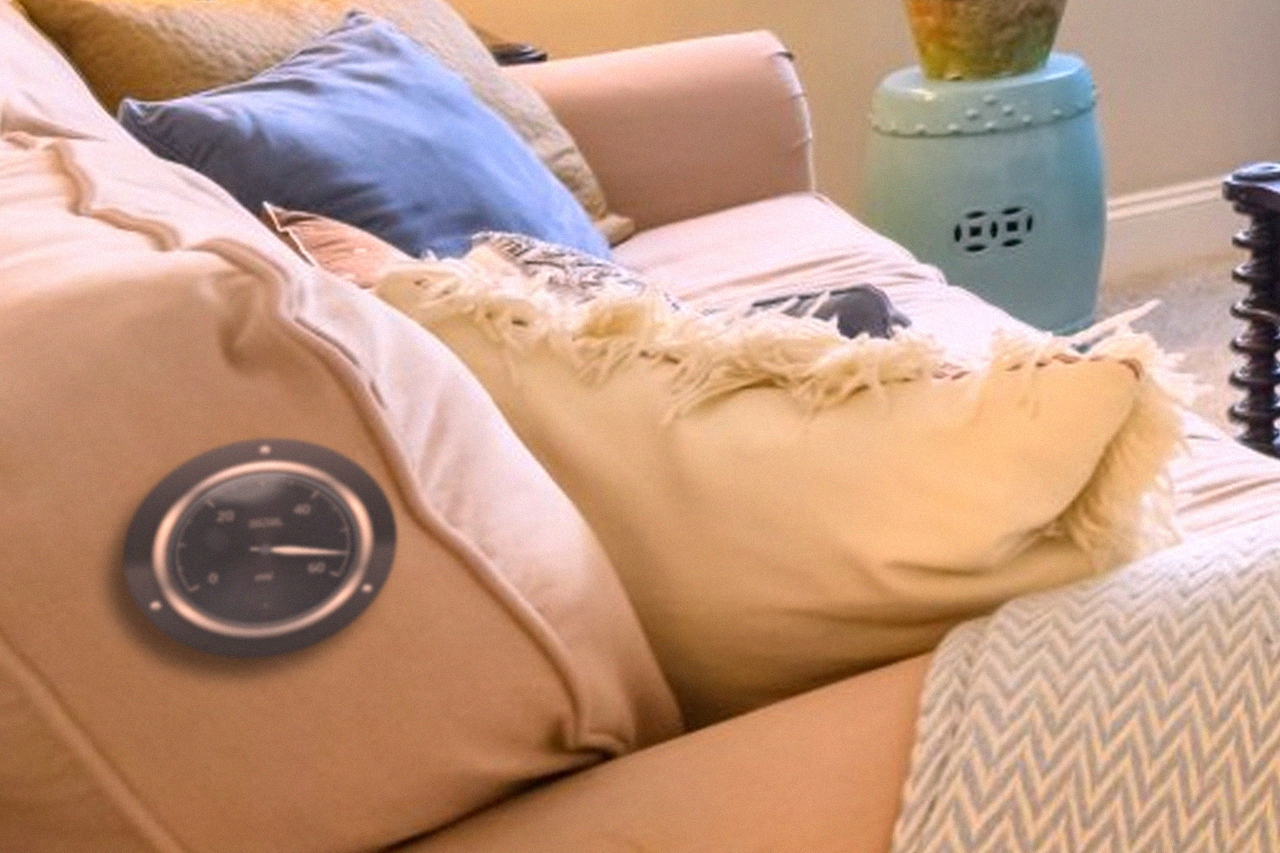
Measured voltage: mV 55
